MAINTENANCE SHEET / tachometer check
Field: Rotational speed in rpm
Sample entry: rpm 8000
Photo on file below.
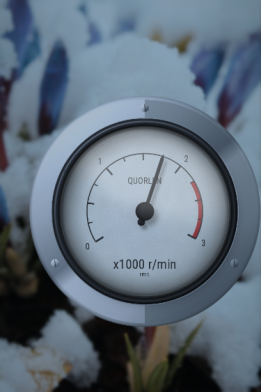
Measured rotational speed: rpm 1750
